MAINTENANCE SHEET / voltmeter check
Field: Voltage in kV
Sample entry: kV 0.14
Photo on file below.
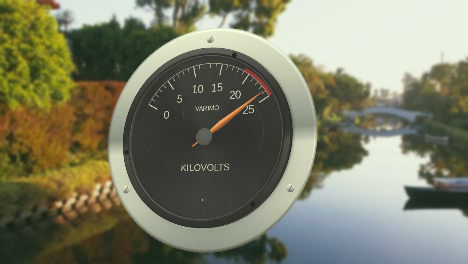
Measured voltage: kV 24
